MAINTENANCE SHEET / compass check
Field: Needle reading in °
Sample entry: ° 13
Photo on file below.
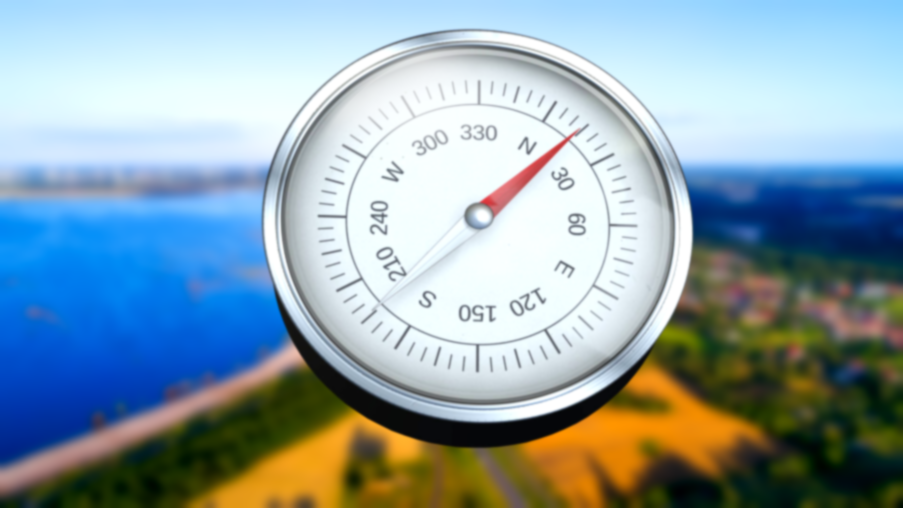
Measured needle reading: ° 15
